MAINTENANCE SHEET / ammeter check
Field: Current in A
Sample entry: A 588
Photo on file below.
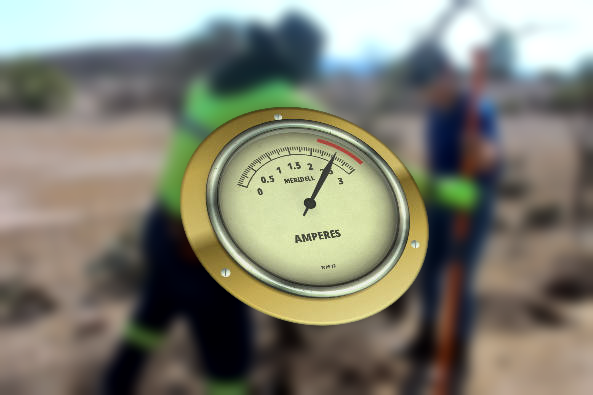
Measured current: A 2.5
